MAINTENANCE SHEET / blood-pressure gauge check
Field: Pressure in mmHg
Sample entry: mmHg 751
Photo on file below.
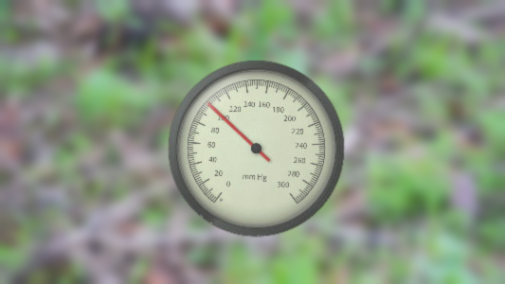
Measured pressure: mmHg 100
